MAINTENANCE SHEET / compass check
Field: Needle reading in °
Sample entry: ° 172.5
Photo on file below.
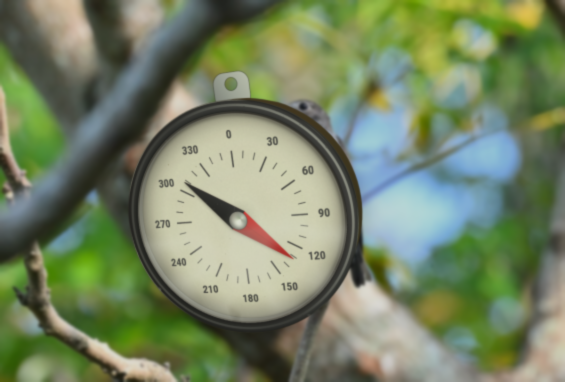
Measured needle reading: ° 130
